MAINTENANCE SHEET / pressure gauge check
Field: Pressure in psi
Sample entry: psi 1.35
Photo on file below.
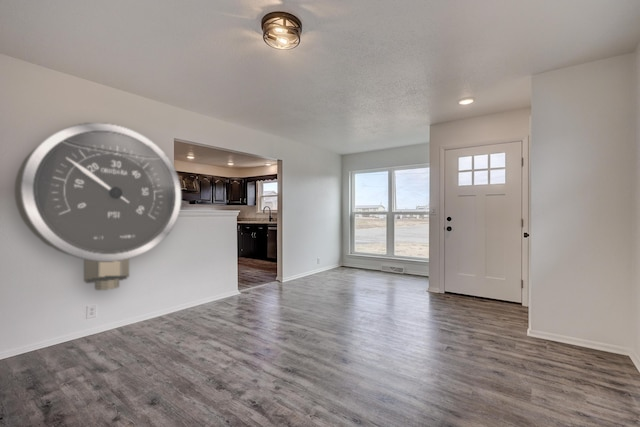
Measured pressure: psi 16
